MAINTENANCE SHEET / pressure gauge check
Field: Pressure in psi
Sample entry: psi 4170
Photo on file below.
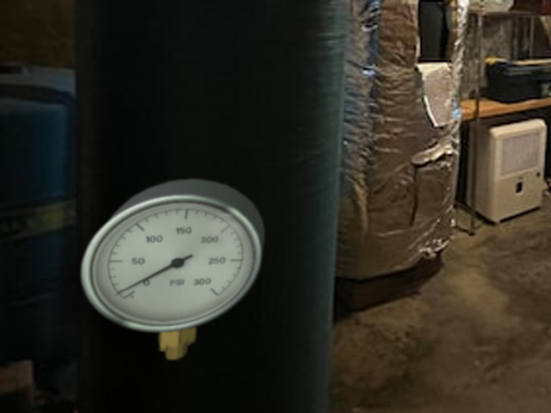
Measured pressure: psi 10
